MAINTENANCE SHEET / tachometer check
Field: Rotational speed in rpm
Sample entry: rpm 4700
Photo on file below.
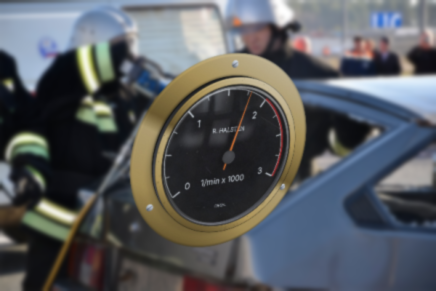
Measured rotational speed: rpm 1750
